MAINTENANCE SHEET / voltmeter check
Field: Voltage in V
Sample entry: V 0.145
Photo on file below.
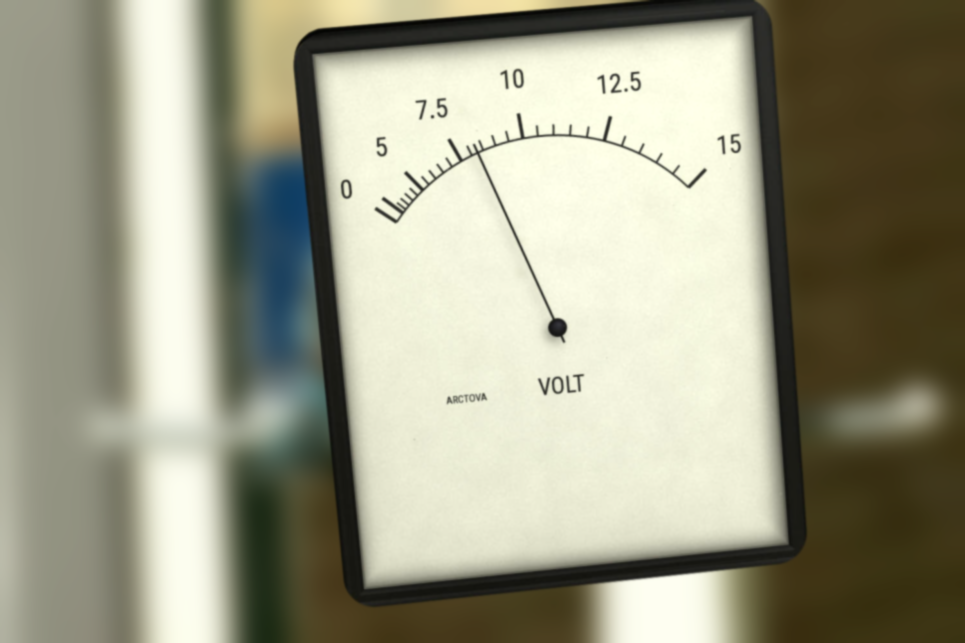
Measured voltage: V 8.25
